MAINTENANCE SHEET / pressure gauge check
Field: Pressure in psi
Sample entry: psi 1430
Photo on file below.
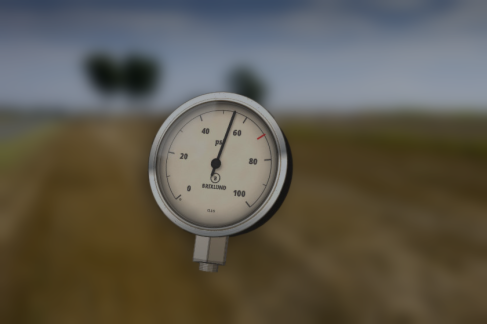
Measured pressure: psi 55
